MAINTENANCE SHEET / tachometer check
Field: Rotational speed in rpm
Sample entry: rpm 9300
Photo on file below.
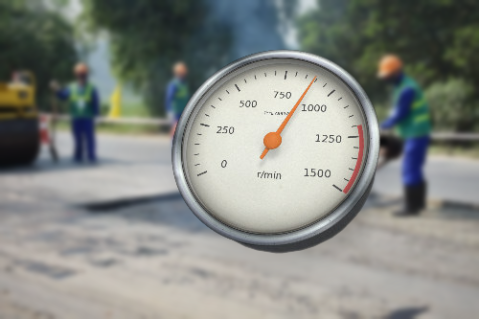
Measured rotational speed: rpm 900
